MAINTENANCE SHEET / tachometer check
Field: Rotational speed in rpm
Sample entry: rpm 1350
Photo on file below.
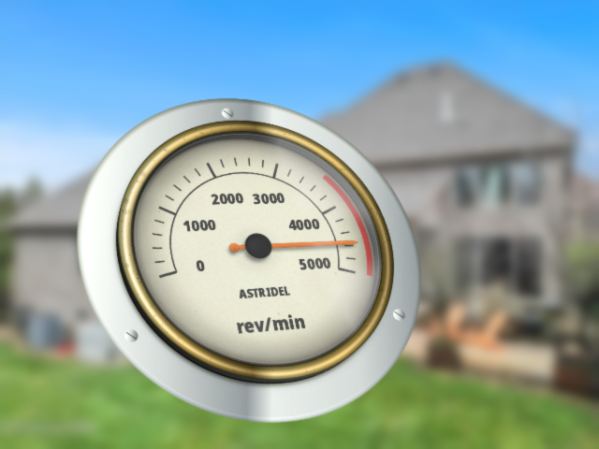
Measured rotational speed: rpm 4600
